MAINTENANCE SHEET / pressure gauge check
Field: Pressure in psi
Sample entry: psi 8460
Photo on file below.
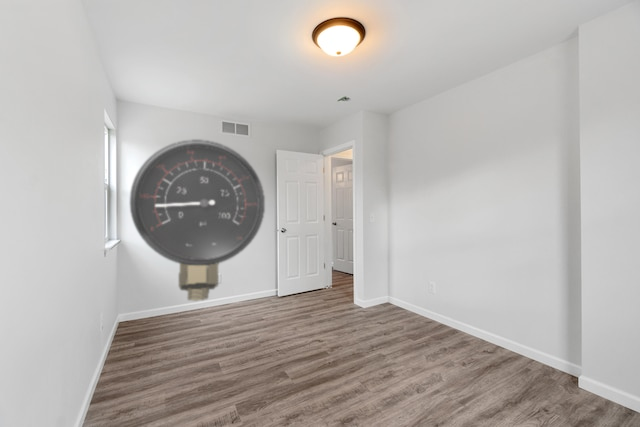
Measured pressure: psi 10
